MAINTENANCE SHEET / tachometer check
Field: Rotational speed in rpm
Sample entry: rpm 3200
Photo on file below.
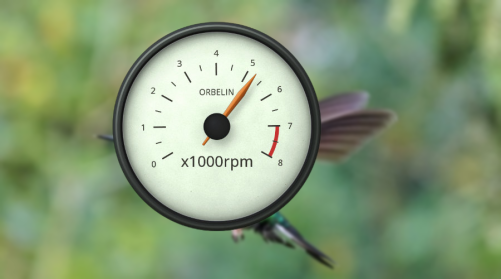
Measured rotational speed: rpm 5250
